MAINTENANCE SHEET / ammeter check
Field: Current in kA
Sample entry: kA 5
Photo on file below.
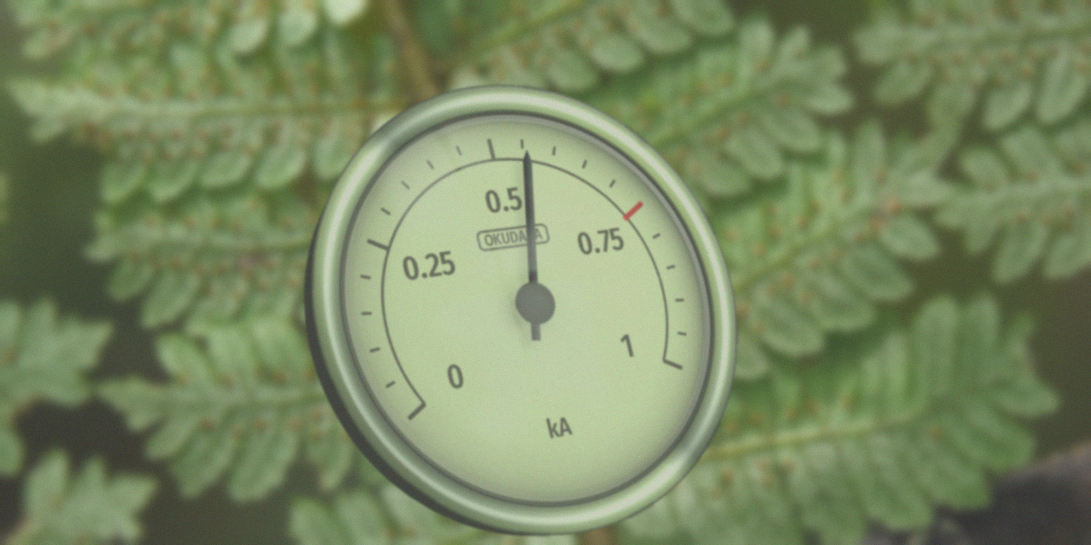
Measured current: kA 0.55
